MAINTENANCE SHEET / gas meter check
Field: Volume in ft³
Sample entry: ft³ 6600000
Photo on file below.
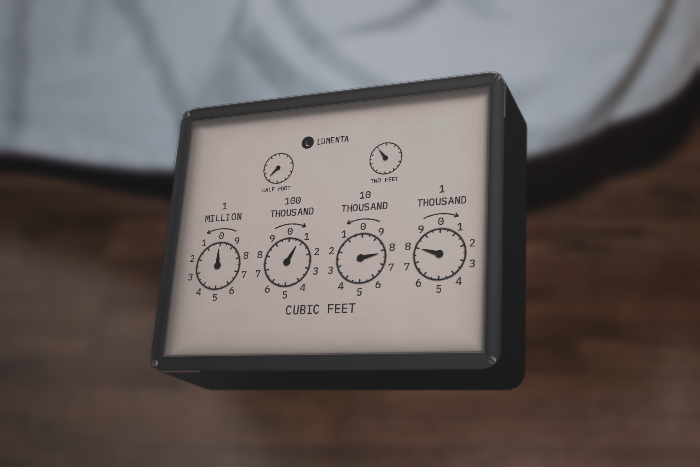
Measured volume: ft³ 7800
